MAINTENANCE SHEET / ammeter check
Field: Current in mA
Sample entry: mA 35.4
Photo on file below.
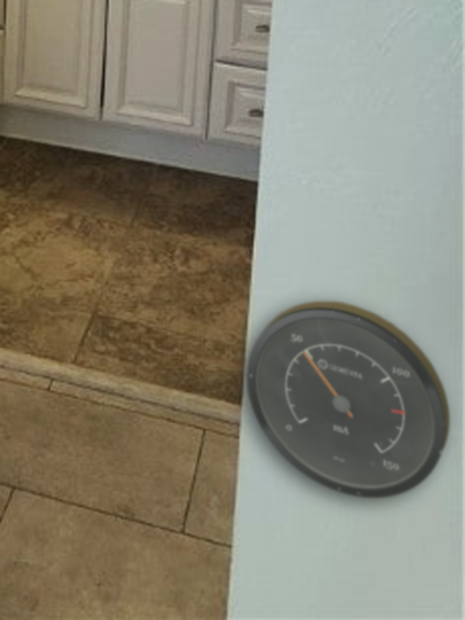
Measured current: mA 50
